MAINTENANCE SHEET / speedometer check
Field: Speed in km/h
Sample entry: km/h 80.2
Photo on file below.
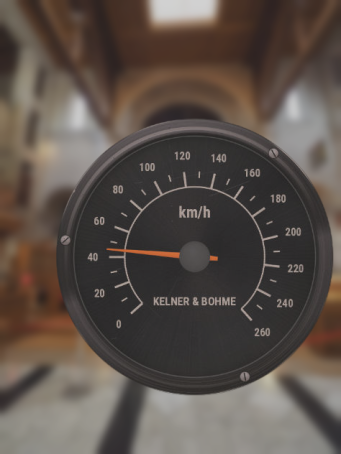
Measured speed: km/h 45
